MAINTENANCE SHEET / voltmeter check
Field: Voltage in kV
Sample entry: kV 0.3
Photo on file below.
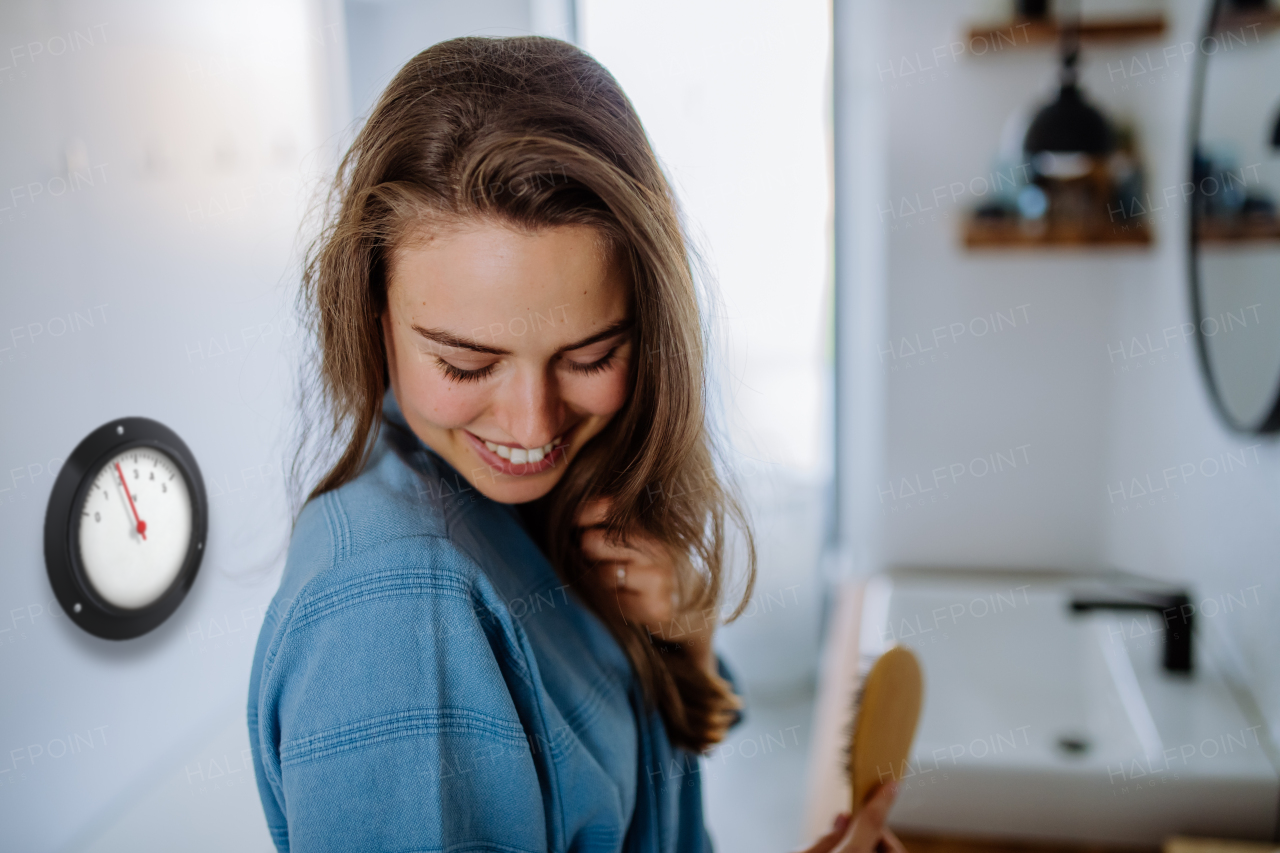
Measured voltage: kV 2
